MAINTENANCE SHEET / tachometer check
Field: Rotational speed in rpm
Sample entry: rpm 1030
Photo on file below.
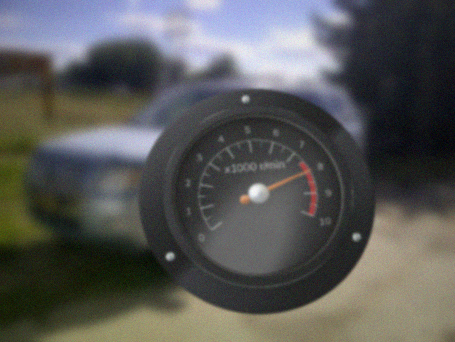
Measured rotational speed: rpm 8000
